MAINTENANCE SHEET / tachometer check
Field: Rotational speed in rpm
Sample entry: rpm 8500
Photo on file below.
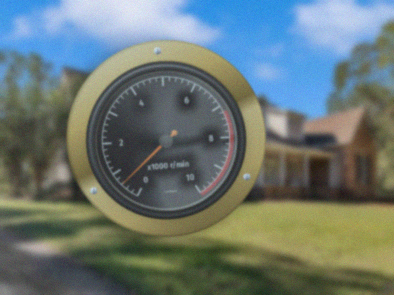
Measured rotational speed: rpm 600
